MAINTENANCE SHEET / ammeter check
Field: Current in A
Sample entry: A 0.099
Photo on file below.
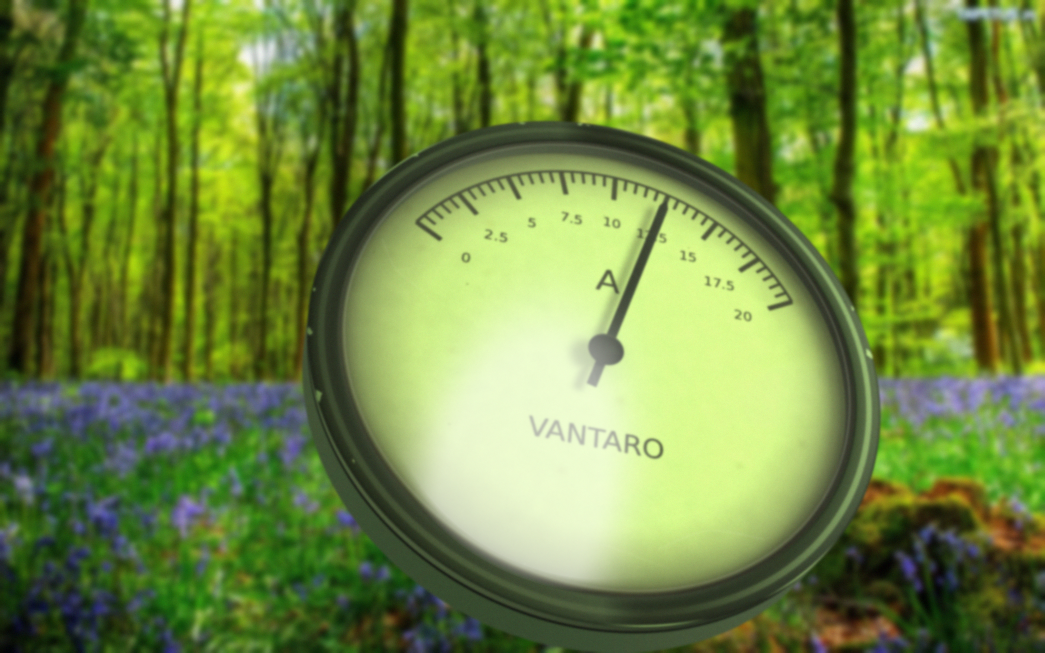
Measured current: A 12.5
